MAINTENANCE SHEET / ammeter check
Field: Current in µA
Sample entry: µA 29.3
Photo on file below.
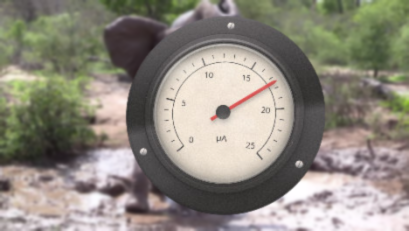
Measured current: µA 17.5
